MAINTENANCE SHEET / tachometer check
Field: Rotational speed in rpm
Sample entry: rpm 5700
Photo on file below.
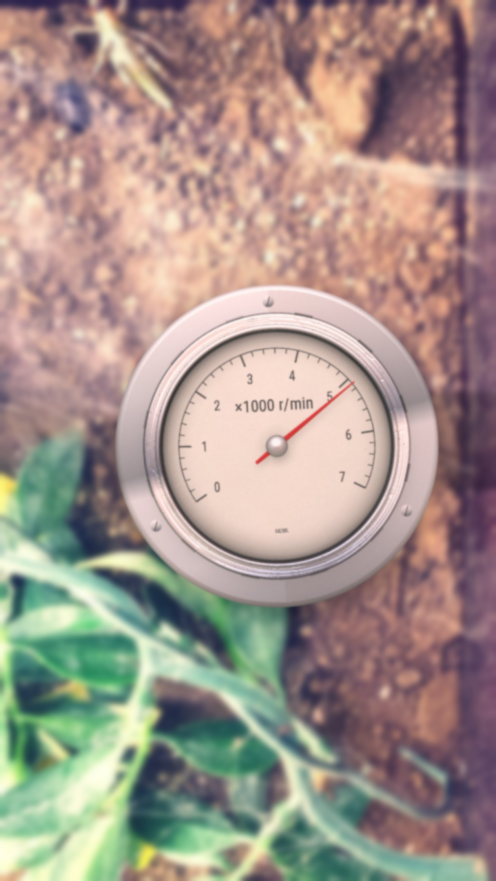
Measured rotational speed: rpm 5100
